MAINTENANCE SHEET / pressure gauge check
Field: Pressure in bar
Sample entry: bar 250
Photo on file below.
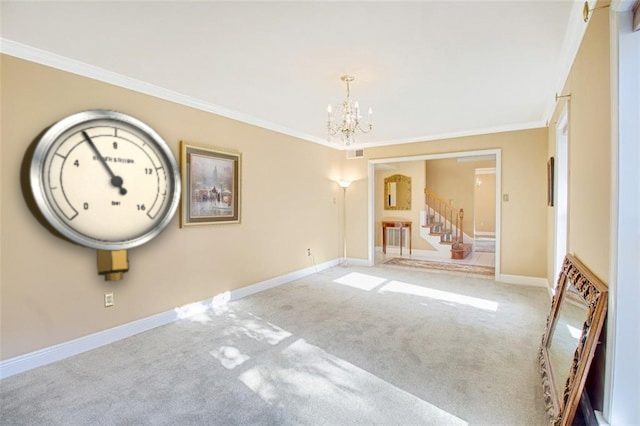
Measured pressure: bar 6
